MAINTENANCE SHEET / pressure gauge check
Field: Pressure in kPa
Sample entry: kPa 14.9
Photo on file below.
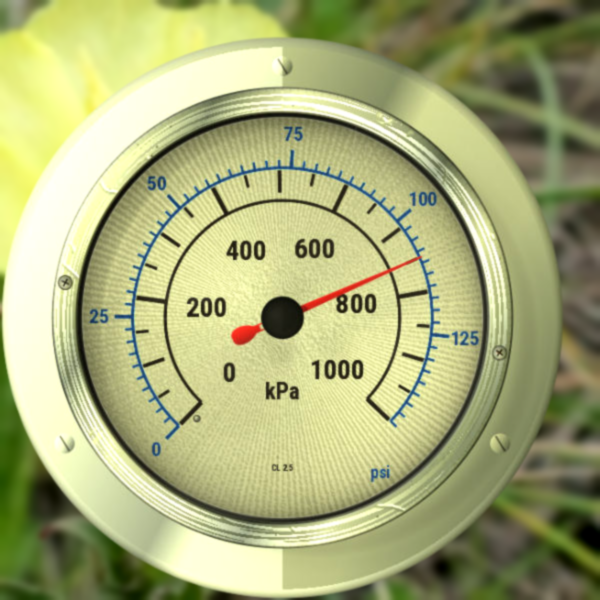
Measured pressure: kPa 750
